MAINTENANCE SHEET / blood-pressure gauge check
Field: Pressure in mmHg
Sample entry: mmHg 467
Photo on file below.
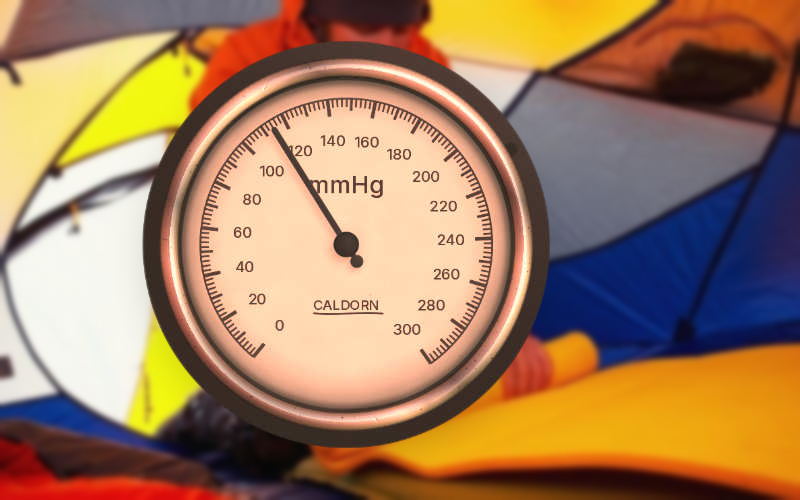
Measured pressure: mmHg 114
